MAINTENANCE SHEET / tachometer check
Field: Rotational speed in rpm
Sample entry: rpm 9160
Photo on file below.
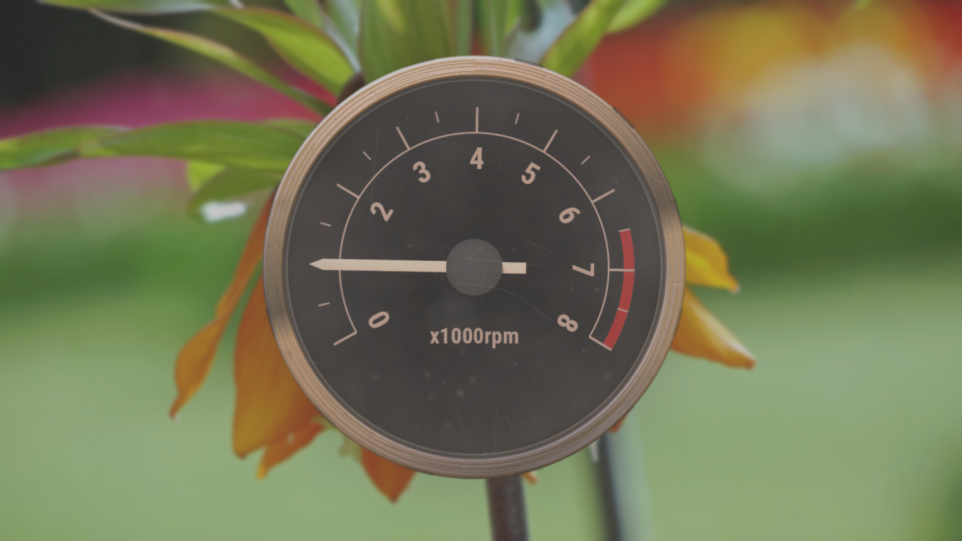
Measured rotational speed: rpm 1000
